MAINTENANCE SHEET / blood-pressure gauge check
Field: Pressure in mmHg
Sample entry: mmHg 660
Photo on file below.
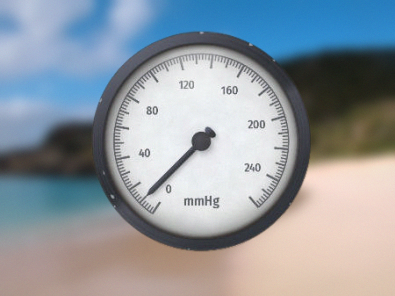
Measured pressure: mmHg 10
